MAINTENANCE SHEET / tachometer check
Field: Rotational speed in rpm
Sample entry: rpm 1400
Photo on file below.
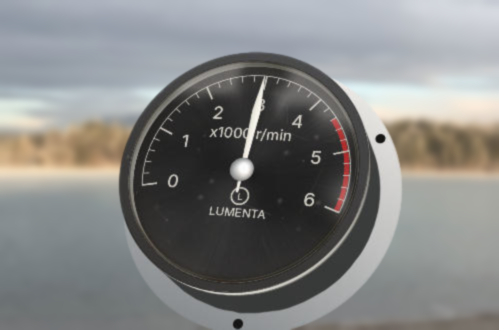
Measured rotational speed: rpm 3000
